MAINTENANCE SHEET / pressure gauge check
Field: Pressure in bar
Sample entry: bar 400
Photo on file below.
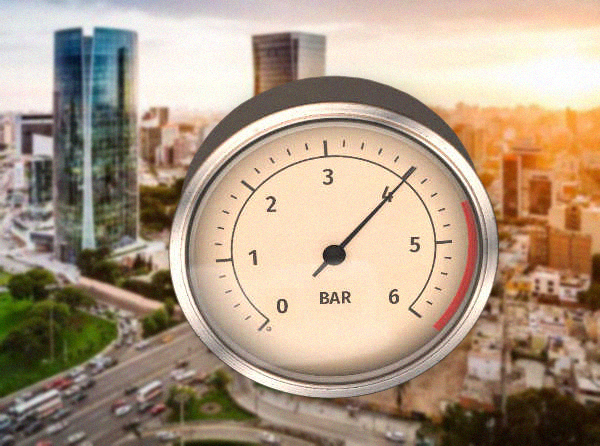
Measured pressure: bar 4
